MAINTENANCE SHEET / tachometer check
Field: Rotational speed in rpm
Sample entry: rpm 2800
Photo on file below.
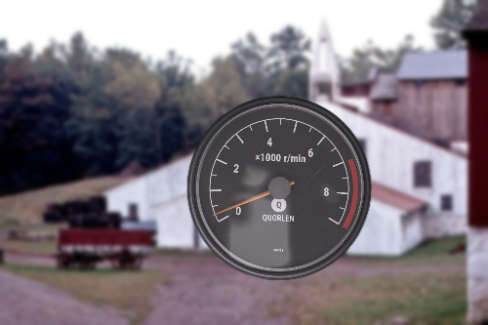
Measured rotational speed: rpm 250
